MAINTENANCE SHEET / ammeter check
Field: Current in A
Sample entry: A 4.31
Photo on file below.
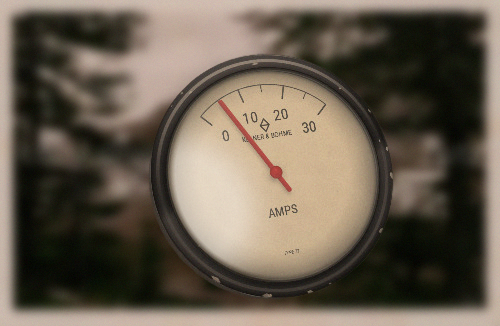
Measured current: A 5
